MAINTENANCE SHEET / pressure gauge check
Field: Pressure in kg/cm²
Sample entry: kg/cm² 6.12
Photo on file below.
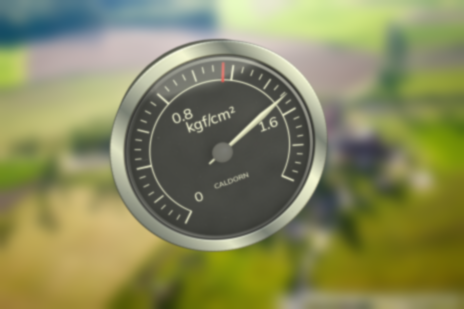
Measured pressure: kg/cm² 1.5
